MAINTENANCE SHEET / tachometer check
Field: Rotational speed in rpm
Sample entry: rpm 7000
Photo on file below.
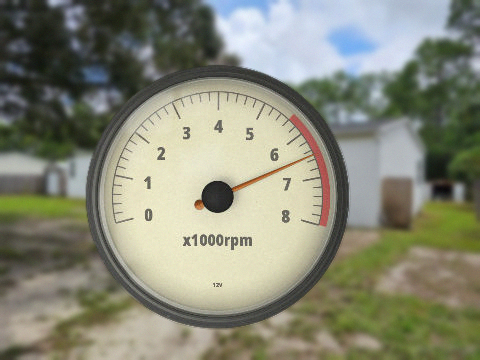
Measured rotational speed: rpm 6500
